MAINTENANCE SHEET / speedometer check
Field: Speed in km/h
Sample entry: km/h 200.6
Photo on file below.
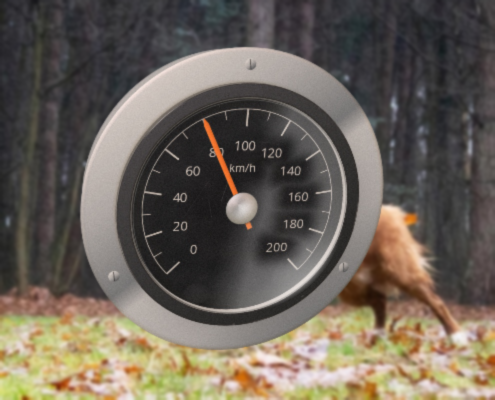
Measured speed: km/h 80
